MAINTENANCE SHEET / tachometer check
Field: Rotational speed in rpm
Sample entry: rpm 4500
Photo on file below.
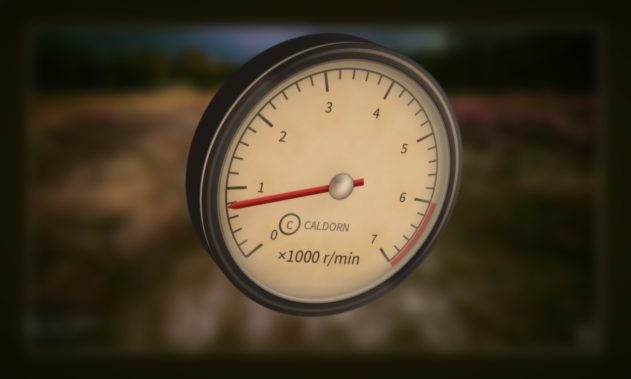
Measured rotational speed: rpm 800
